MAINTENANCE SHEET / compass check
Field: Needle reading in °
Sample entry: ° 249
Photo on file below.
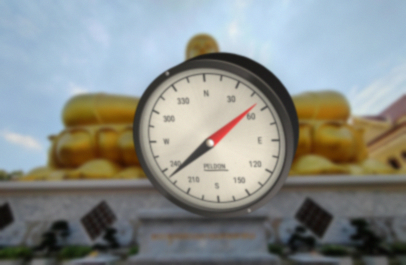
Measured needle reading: ° 52.5
